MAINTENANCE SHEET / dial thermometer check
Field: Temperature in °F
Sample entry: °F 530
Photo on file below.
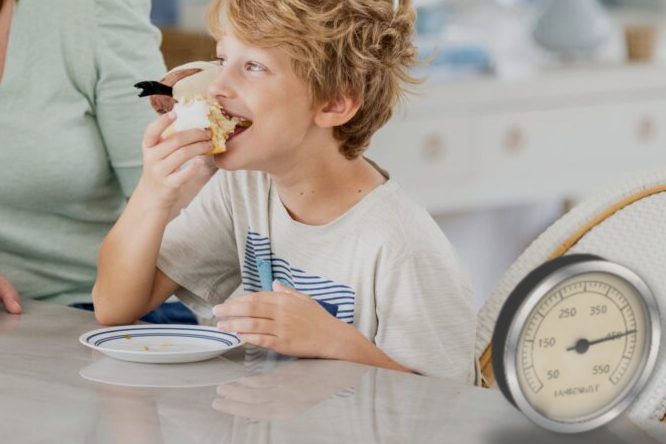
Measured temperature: °F 450
